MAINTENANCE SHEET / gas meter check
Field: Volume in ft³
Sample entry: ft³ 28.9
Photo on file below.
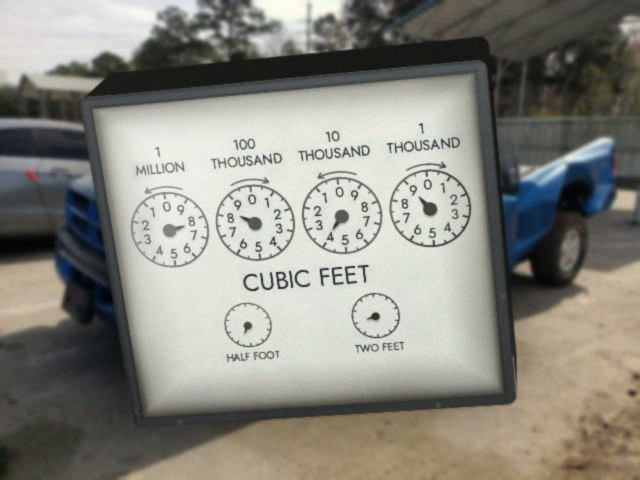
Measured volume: ft³ 783900
